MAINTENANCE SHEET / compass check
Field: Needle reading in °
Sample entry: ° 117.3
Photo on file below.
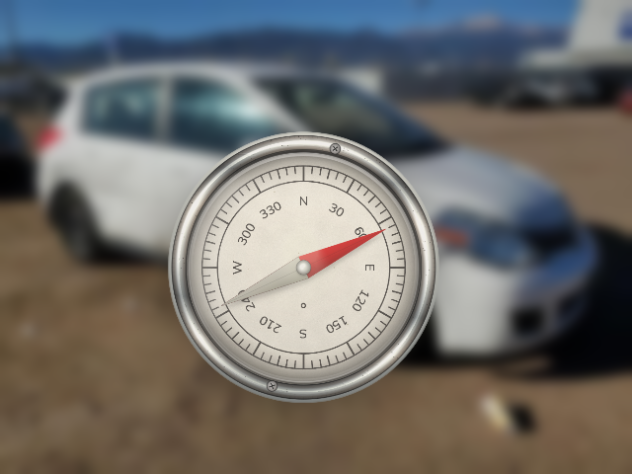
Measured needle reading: ° 65
